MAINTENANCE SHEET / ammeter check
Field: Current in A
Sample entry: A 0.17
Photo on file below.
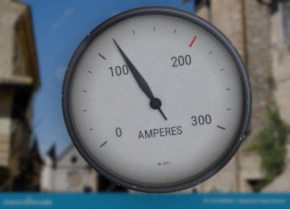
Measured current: A 120
